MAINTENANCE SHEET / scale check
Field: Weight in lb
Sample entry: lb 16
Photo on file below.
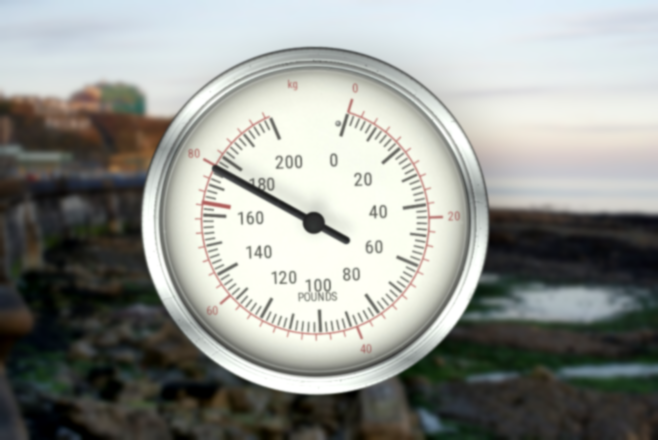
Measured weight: lb 176
